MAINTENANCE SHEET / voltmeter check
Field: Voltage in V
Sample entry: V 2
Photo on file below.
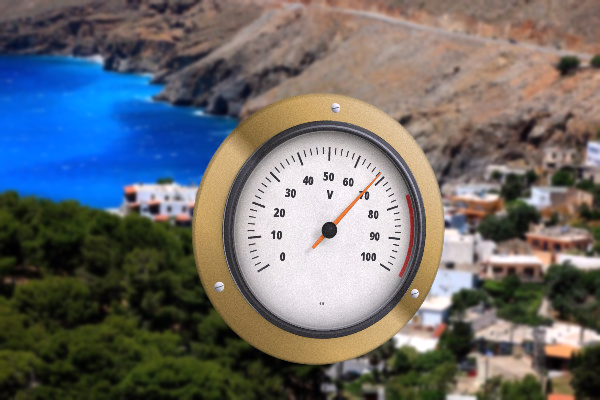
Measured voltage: V 68
